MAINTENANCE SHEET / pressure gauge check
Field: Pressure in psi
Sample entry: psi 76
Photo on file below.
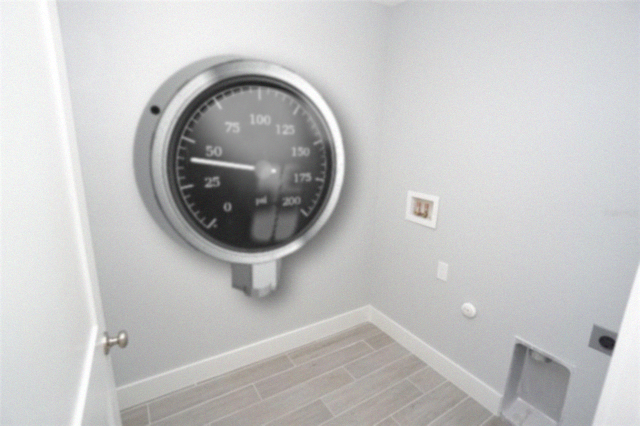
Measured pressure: psi 40
